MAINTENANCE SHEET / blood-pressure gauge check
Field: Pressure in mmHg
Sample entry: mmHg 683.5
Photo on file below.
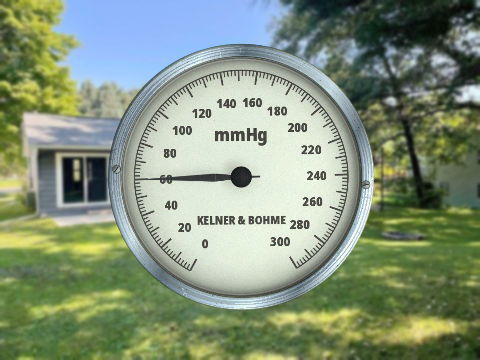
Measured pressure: mmHg 60
